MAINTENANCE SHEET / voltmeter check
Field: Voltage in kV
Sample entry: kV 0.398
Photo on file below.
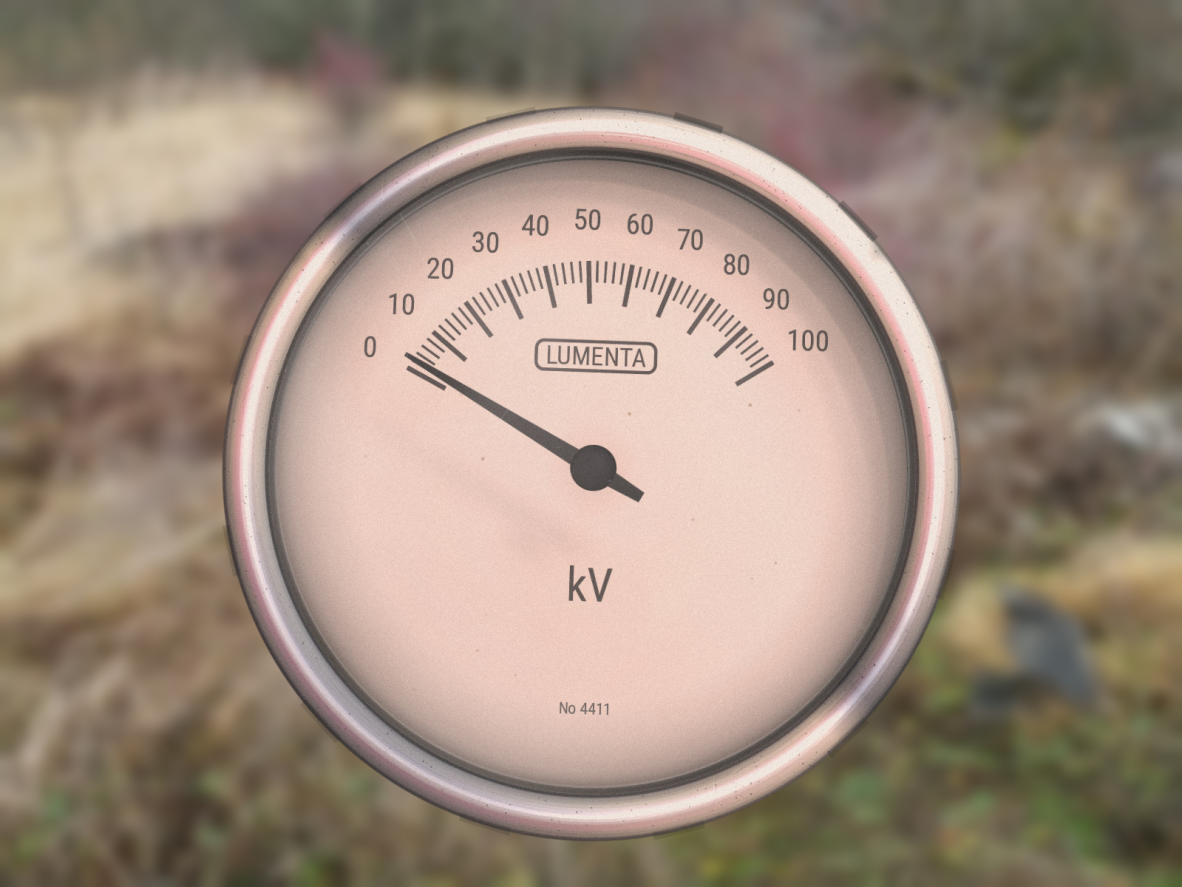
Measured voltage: kV 2
